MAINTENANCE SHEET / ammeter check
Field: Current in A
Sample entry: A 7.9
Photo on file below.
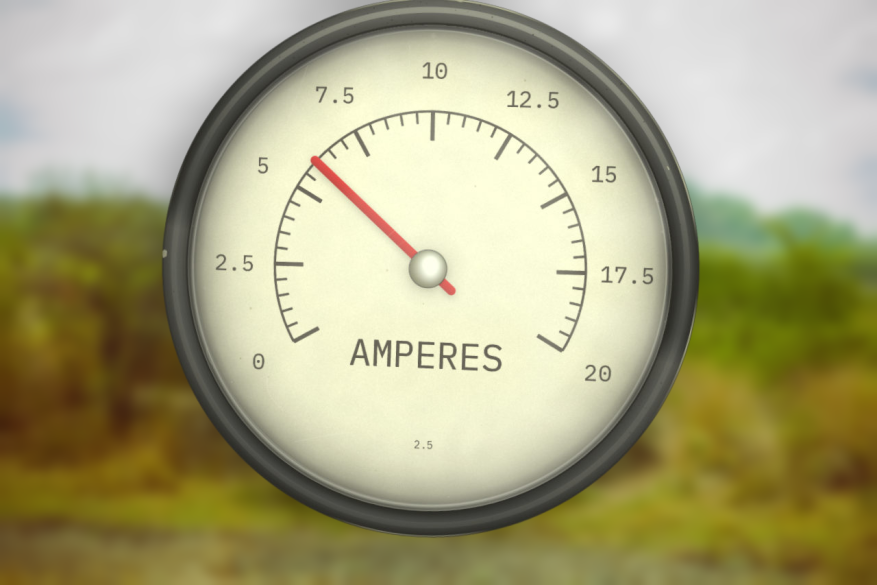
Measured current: A 6
